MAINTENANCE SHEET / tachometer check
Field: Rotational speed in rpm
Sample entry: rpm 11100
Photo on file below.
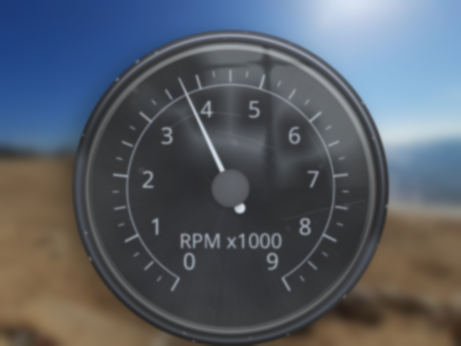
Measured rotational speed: rpm 3750
